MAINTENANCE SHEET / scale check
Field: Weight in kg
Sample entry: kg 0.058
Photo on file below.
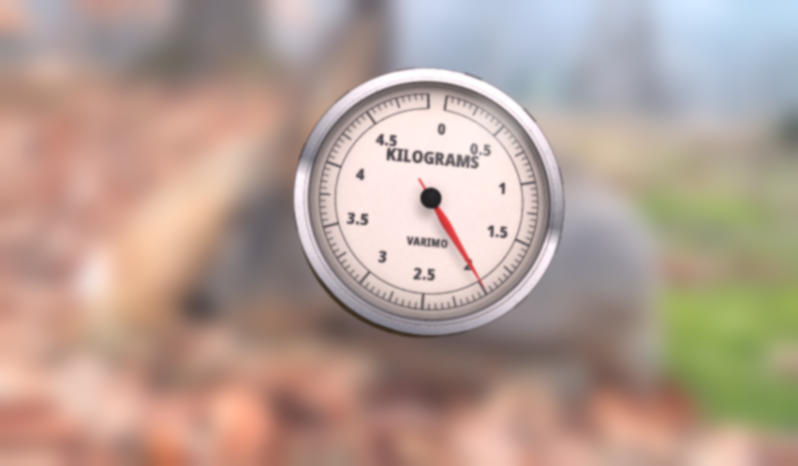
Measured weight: kg 2
